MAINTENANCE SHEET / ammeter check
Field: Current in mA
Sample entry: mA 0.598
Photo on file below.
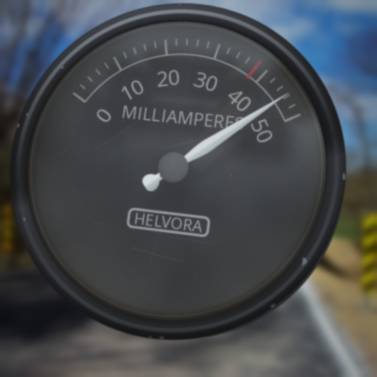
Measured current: mA 46
